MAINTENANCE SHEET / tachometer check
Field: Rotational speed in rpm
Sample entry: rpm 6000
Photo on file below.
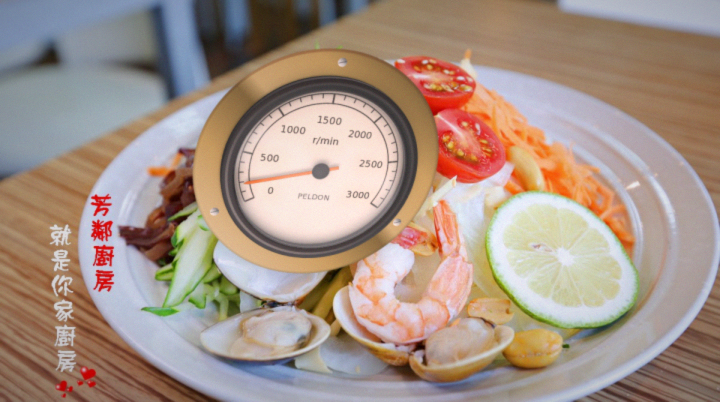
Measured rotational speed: rpm 200
